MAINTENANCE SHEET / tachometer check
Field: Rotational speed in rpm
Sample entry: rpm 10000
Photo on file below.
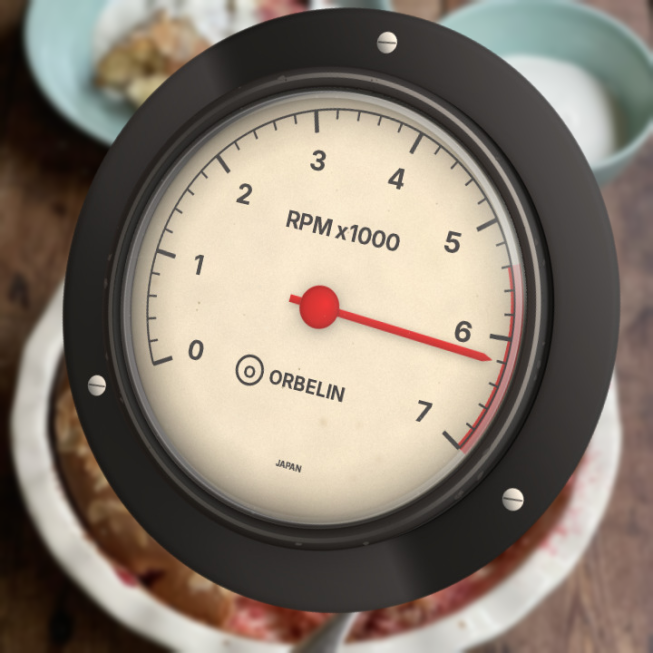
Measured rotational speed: rpm 6200
